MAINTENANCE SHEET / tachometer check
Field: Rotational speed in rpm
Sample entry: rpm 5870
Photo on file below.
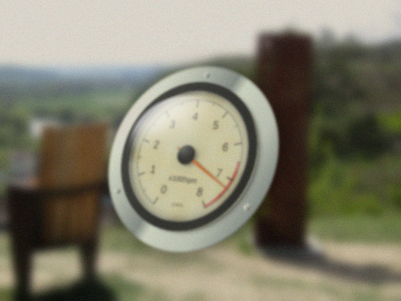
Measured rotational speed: rpm 7250
